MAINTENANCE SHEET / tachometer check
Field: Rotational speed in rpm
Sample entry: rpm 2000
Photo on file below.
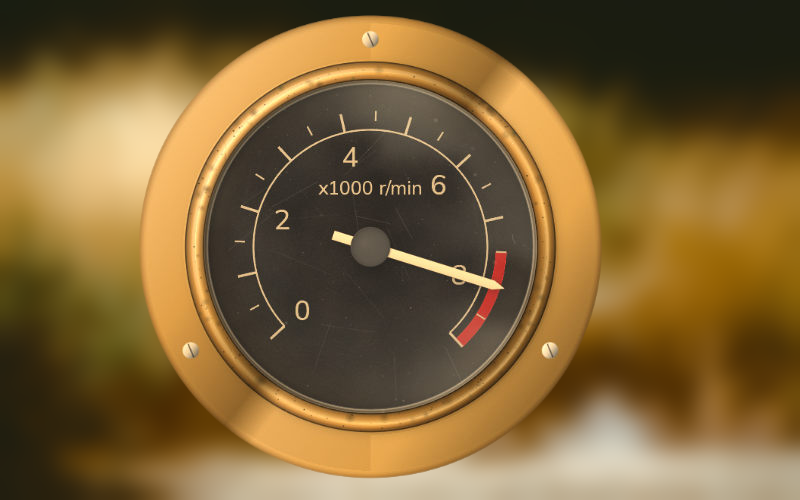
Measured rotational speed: rpm 8000
